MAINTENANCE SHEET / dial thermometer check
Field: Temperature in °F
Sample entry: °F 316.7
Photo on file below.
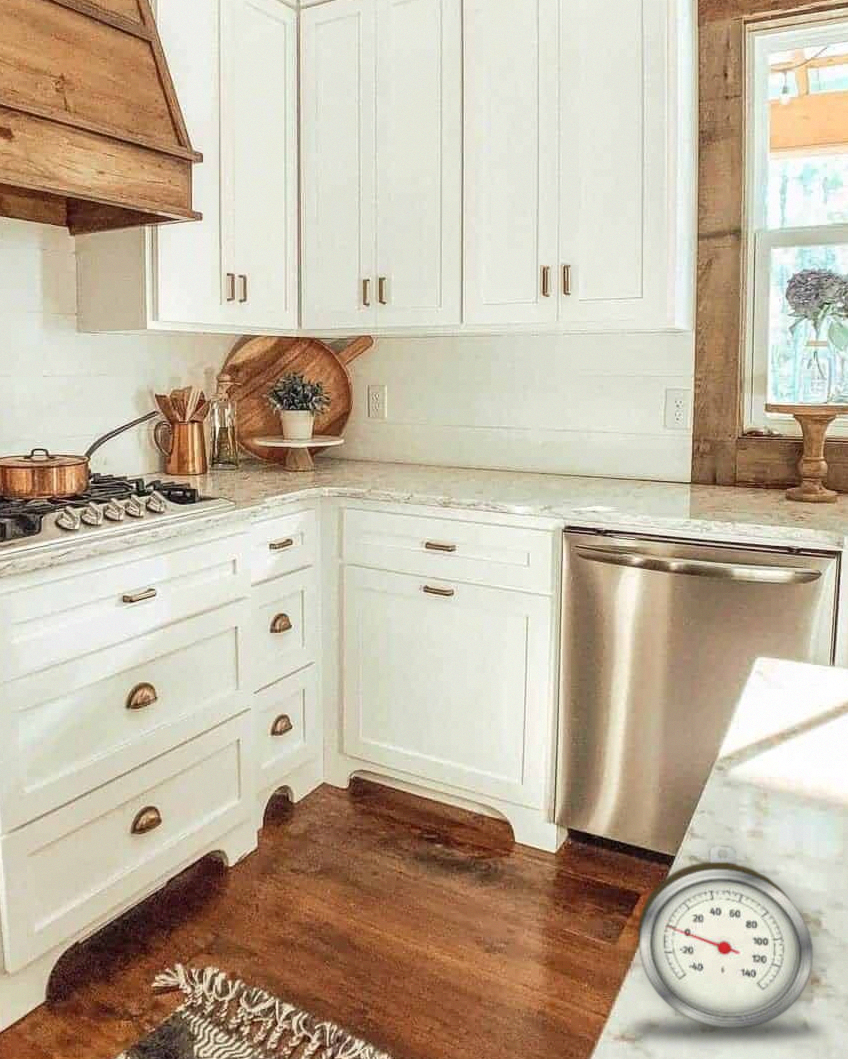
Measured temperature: °F 0
